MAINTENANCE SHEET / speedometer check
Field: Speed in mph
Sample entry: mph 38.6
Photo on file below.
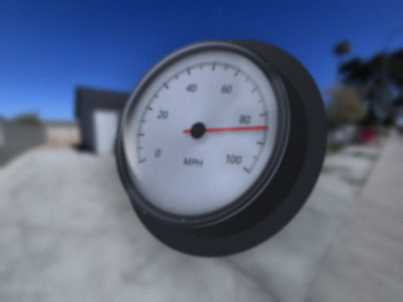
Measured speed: mph 85
